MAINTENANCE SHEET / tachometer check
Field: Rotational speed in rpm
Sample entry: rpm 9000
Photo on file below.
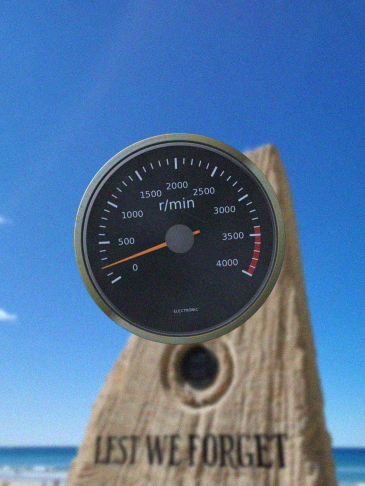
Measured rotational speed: rpm 200
